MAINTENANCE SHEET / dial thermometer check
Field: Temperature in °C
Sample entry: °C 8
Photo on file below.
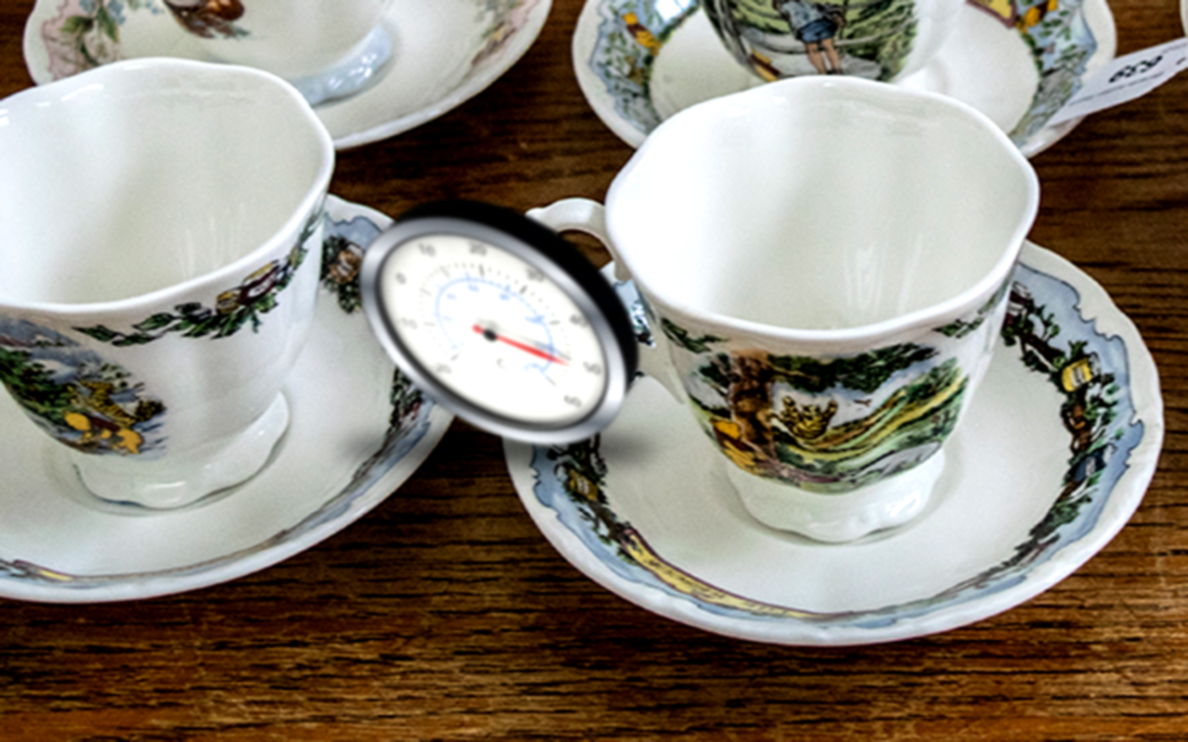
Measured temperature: °C 50
